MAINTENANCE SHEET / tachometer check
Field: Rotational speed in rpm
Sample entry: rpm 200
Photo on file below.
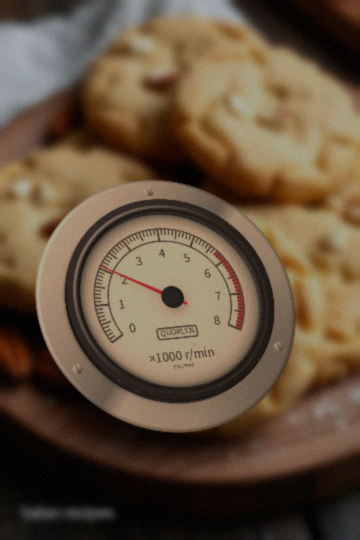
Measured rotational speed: rpm 2000
